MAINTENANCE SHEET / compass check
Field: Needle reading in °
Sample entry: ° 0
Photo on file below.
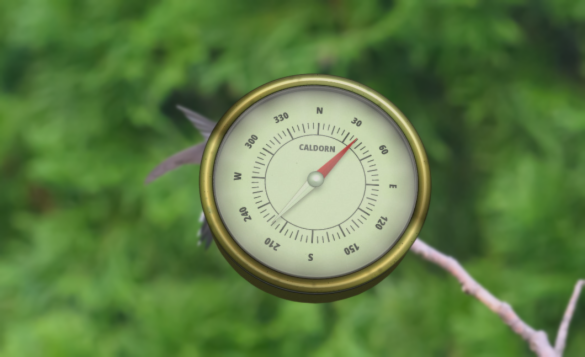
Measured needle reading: ° 40
